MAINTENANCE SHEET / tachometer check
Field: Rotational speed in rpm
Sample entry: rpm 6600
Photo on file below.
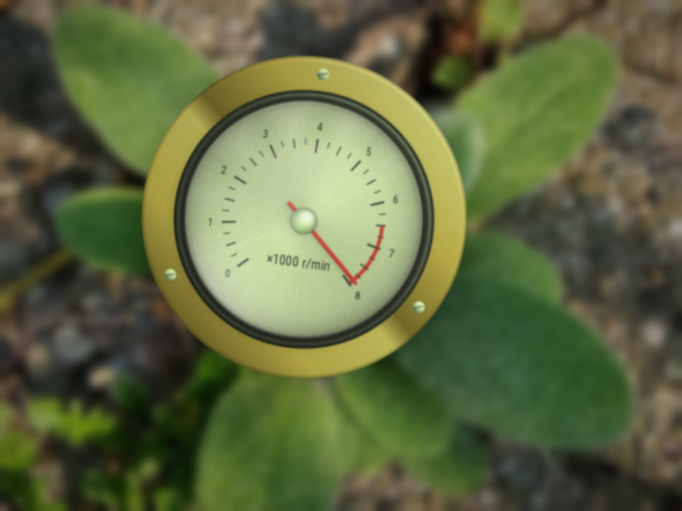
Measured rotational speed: rpm 7875
